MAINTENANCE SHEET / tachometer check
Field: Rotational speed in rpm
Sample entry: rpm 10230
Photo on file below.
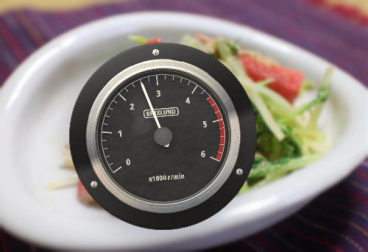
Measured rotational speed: rpm 2600
